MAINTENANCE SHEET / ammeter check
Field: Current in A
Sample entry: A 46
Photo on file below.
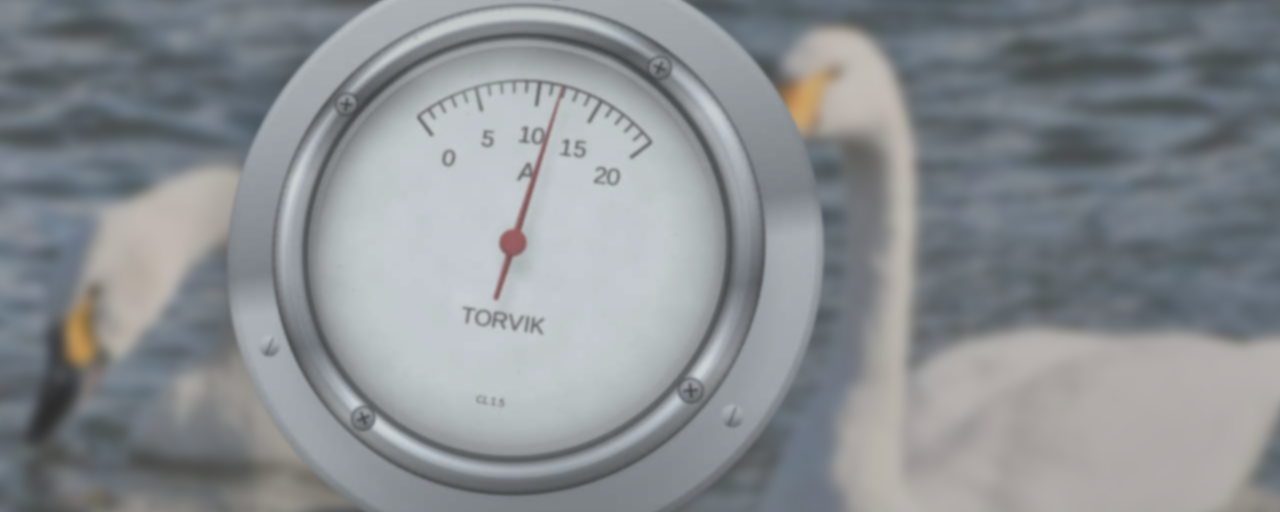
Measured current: A 12
